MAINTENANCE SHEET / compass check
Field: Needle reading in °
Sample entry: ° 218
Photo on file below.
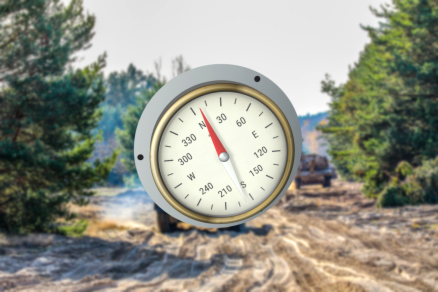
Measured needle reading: ° 7.5
